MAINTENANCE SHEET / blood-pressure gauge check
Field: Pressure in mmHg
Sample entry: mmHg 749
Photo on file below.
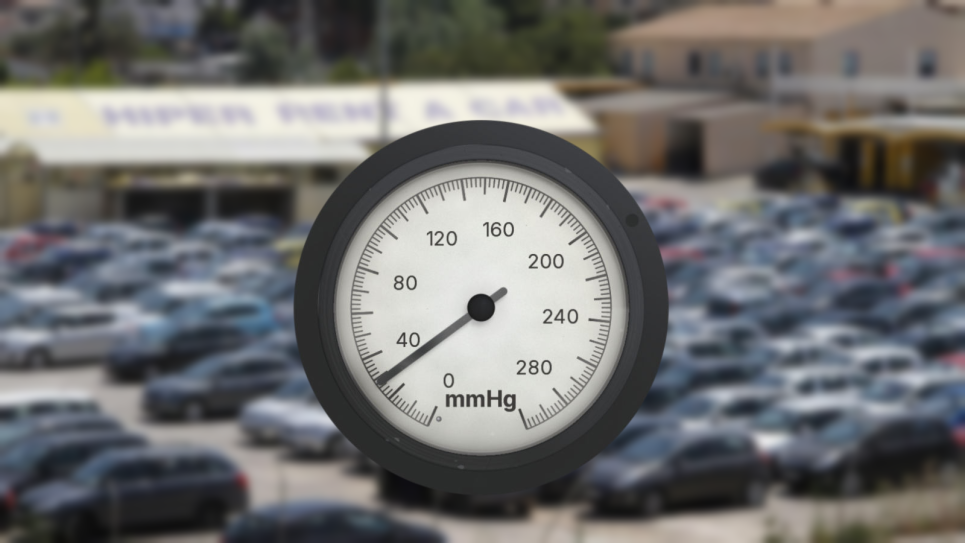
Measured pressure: mmHg 28
